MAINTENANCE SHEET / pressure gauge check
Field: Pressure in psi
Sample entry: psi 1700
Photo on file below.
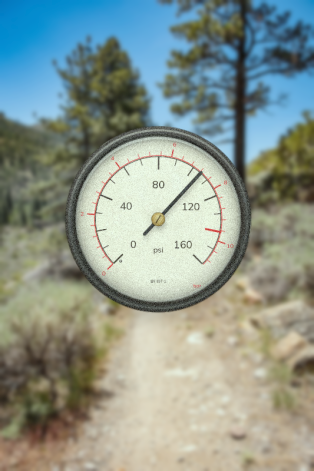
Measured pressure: psi 105
